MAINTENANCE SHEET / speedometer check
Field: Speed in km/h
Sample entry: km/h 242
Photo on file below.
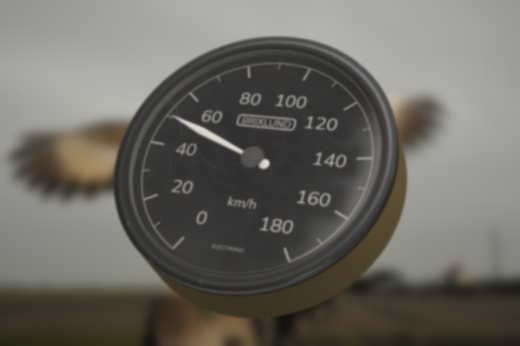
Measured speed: km/h 50
